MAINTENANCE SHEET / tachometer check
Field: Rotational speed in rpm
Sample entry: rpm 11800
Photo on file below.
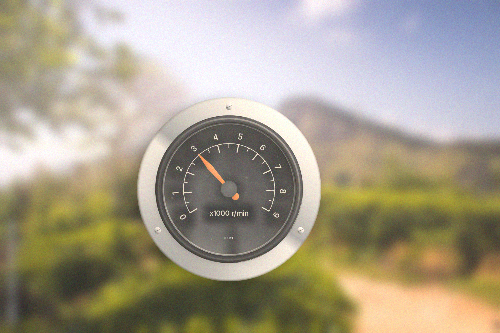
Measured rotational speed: rpm 3000
